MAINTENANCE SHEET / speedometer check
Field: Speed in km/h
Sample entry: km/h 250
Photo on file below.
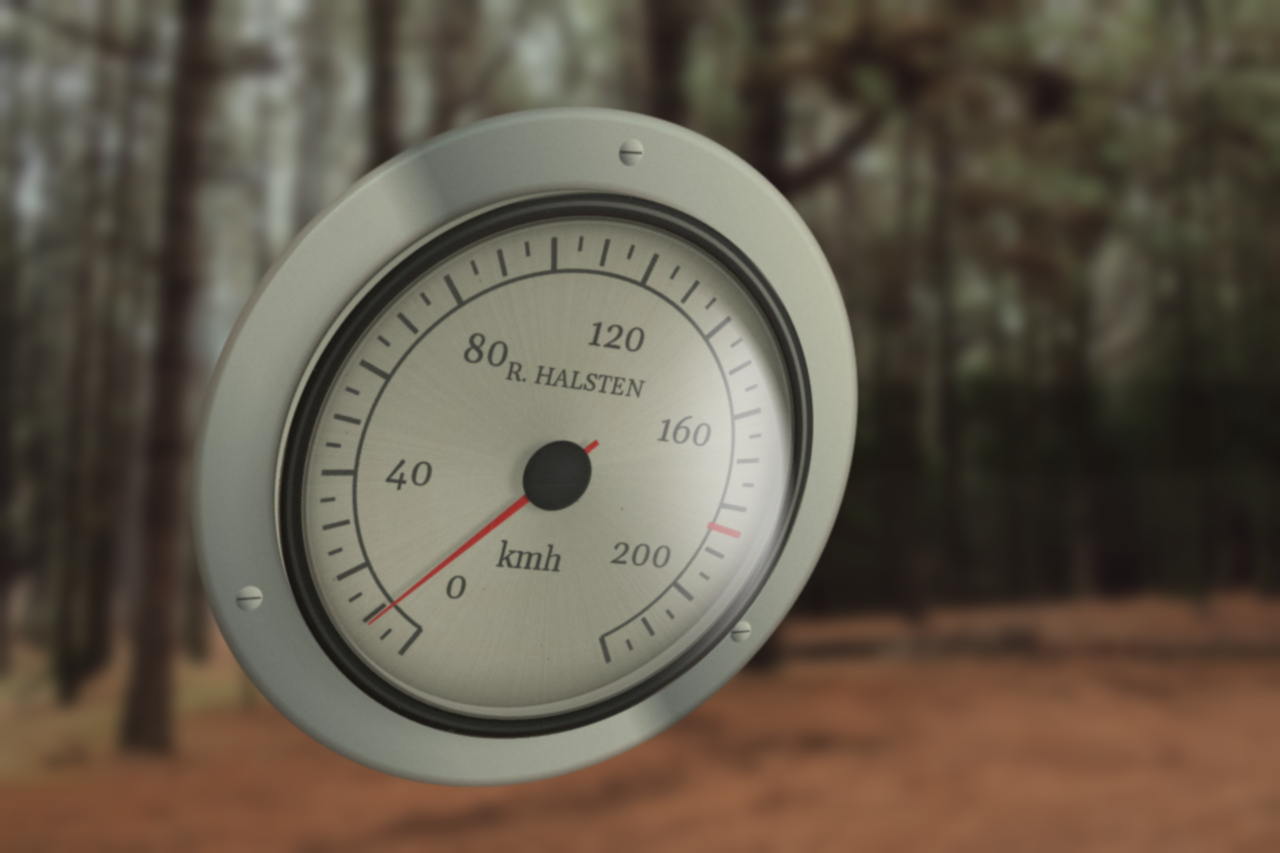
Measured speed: km/h 10
